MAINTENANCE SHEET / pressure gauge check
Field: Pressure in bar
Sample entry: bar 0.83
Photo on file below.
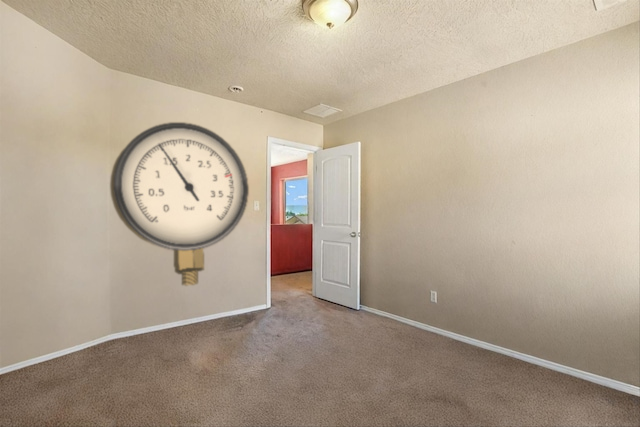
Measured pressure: bar 1.5
